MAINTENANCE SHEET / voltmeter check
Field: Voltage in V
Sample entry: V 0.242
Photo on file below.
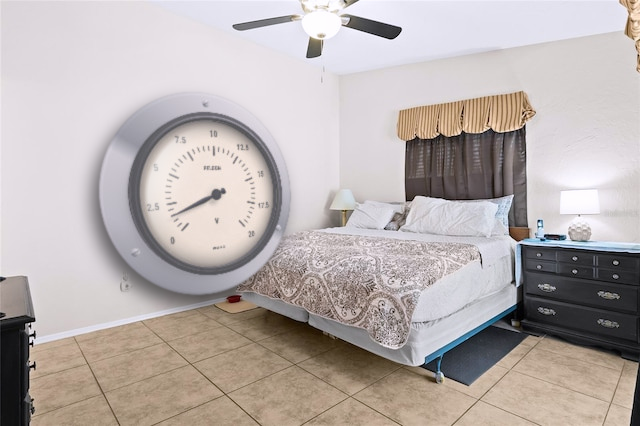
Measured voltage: V 1.5
